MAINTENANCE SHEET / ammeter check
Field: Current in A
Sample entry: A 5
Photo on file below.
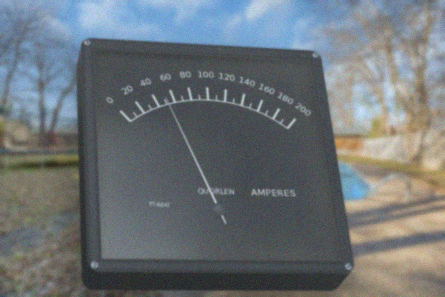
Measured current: A 50
